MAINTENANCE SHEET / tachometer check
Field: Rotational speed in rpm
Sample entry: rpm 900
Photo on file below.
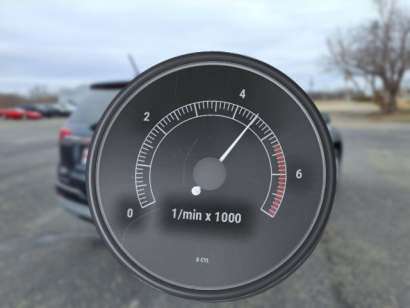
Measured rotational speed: rpm 4500
